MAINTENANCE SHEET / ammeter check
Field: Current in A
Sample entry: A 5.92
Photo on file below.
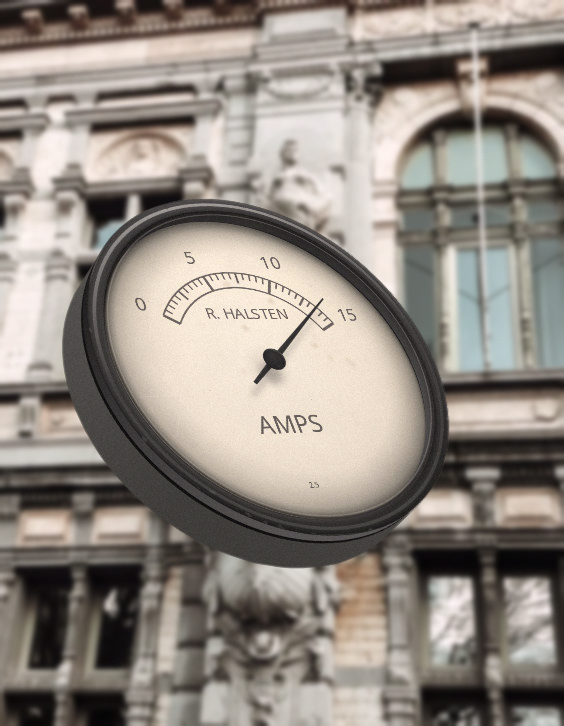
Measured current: A 13.5
